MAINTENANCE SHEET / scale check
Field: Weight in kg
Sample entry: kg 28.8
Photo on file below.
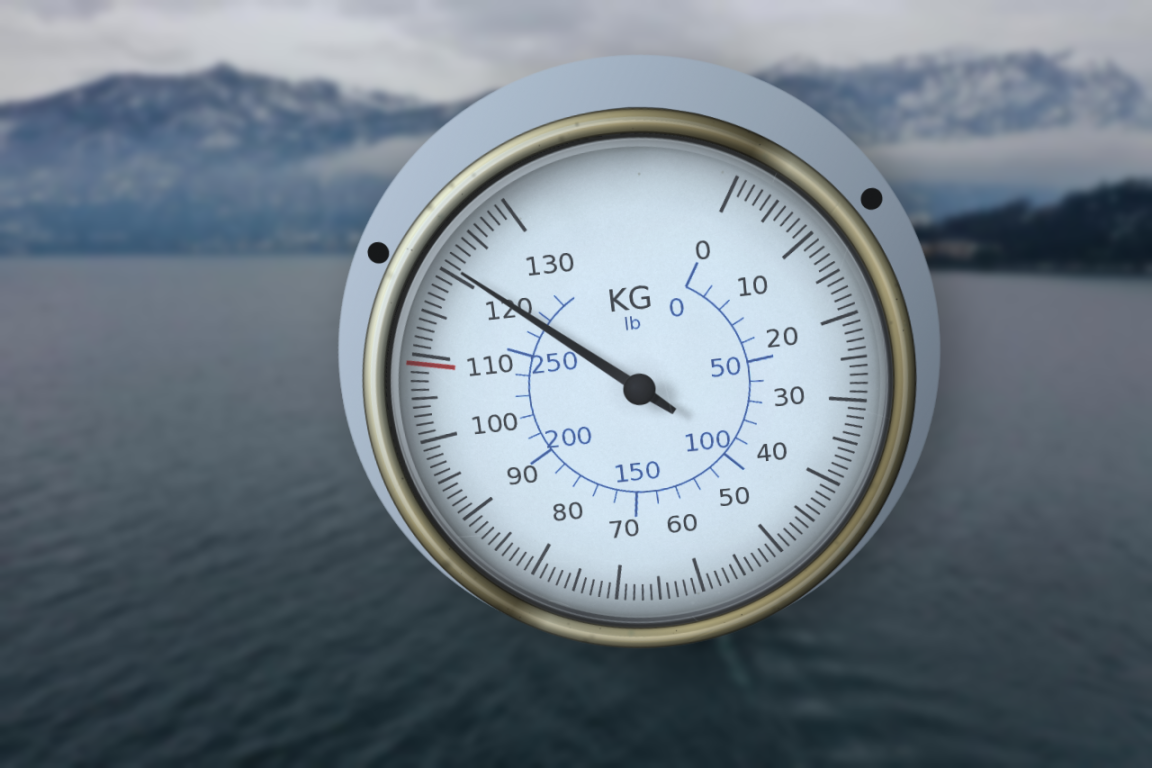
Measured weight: kg 121
